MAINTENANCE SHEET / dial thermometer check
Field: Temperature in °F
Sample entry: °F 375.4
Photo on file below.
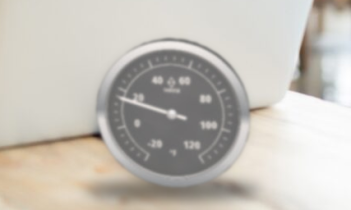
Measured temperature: °F 16
